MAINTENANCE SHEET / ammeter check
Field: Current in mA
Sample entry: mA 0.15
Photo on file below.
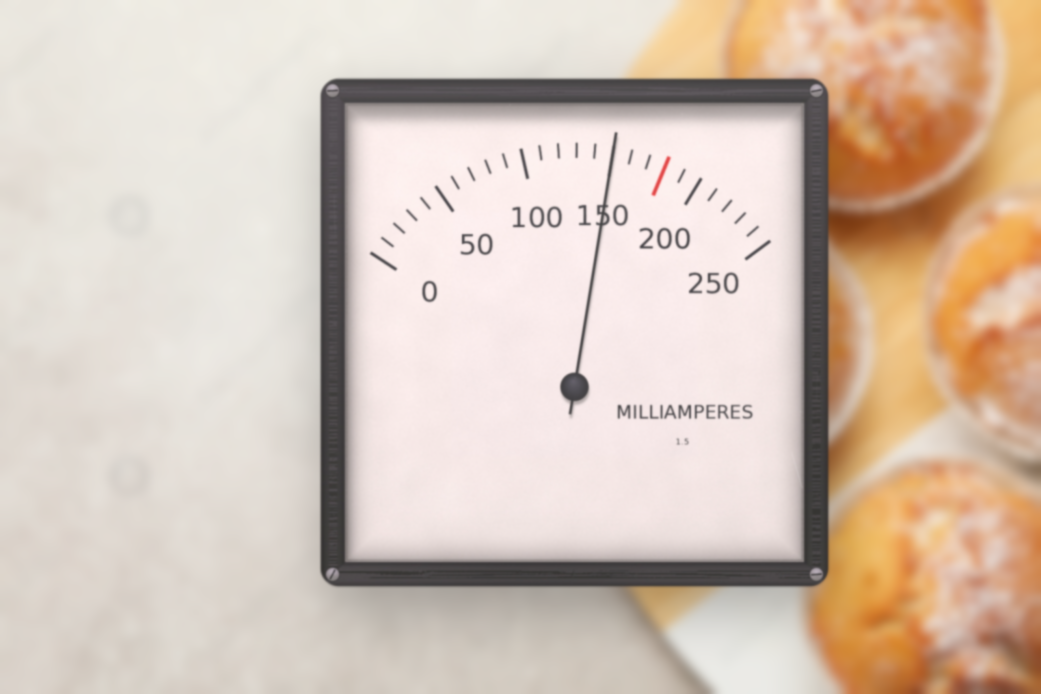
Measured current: mA 150
